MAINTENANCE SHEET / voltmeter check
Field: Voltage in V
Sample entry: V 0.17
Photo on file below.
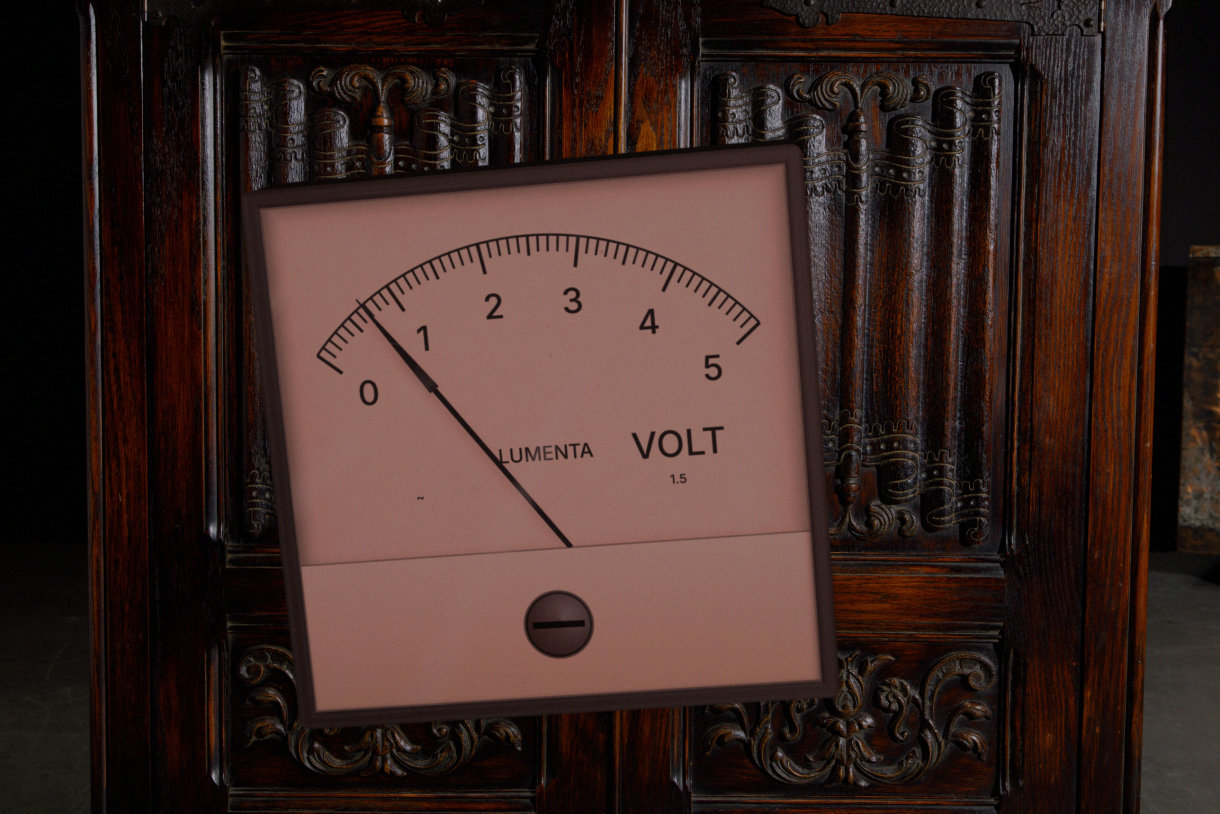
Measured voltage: V 0.7
